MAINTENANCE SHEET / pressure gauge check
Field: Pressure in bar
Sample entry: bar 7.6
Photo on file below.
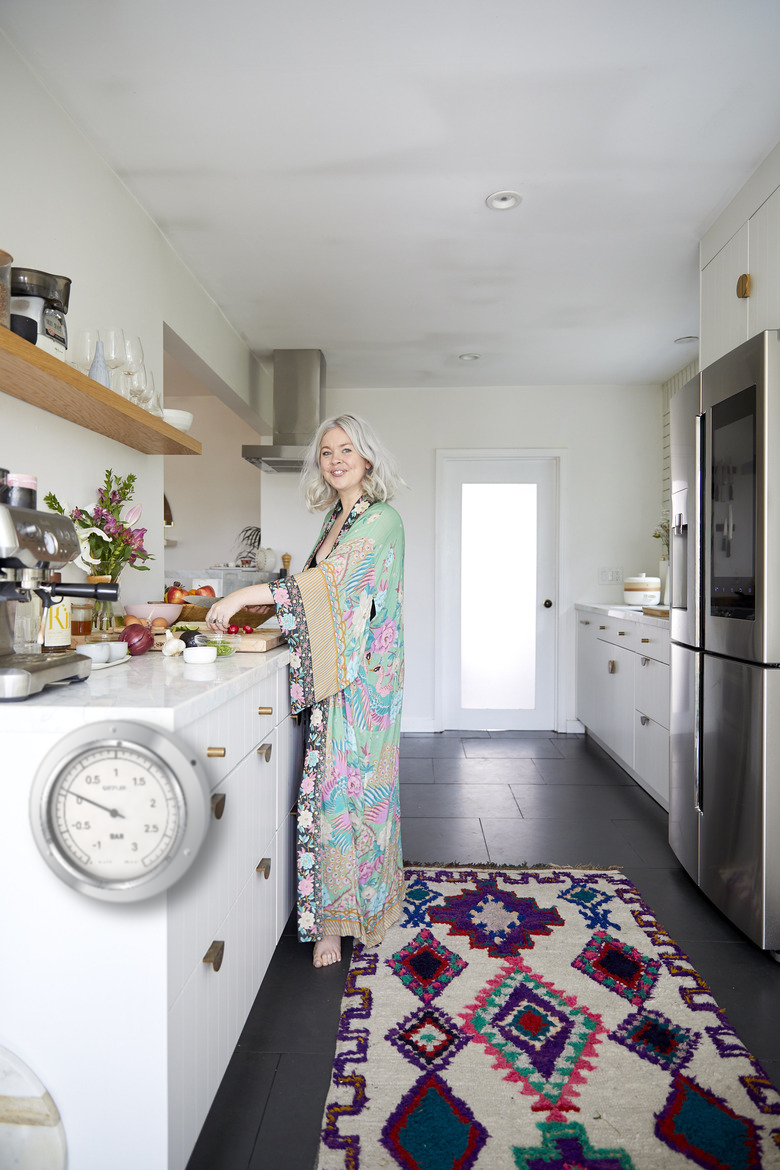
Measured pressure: bar 0.1
